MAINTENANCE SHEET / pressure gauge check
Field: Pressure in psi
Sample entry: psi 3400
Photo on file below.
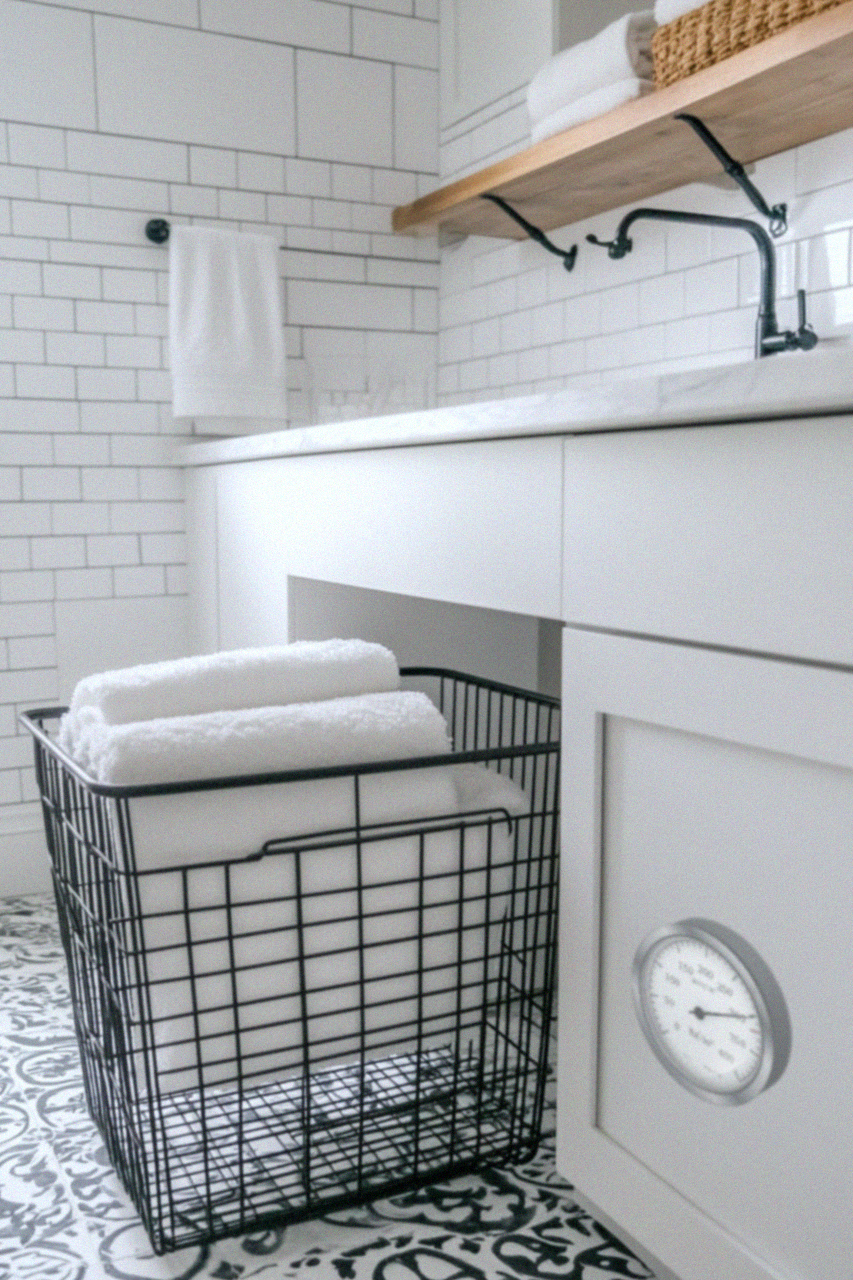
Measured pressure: psi 300
